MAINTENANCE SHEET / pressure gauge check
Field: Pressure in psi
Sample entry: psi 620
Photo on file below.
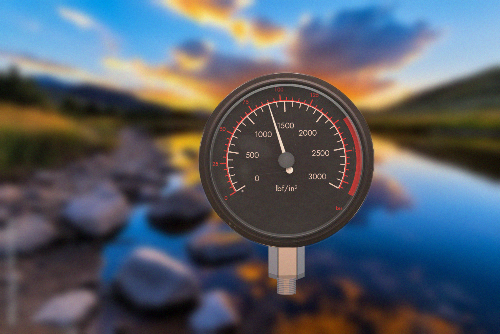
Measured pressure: psi 1300
